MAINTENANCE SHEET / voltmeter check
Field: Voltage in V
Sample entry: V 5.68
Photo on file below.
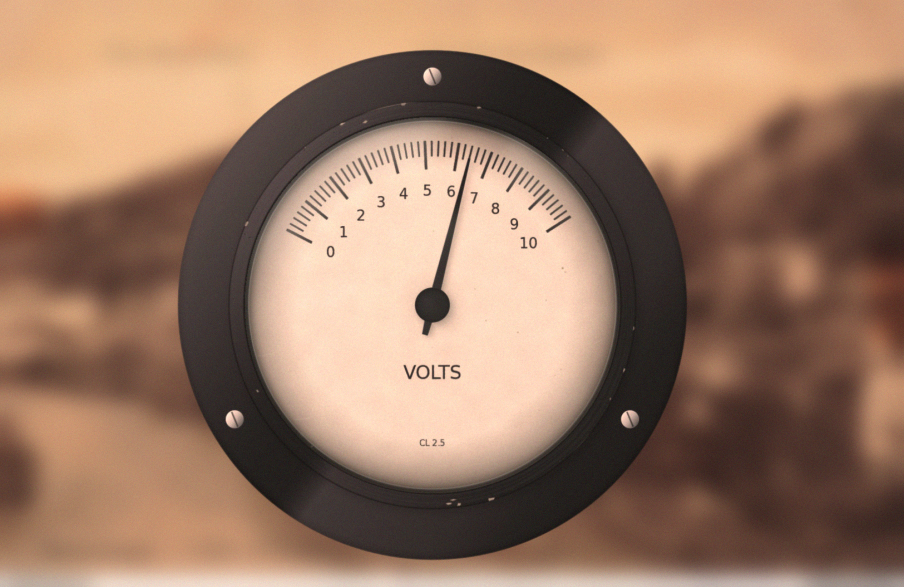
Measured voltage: V 6.4
